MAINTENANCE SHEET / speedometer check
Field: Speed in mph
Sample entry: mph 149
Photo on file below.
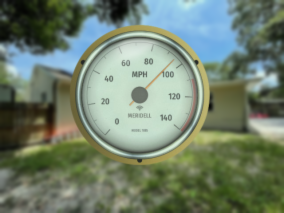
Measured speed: mph 95
